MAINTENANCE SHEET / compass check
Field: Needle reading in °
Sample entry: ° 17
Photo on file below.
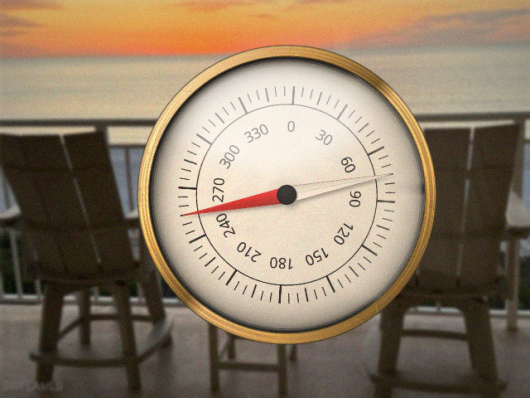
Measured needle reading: ° 255
